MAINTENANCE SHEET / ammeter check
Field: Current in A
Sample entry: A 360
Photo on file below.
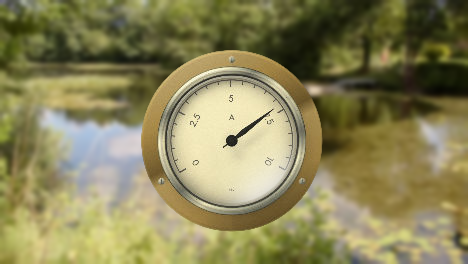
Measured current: A 7.25
